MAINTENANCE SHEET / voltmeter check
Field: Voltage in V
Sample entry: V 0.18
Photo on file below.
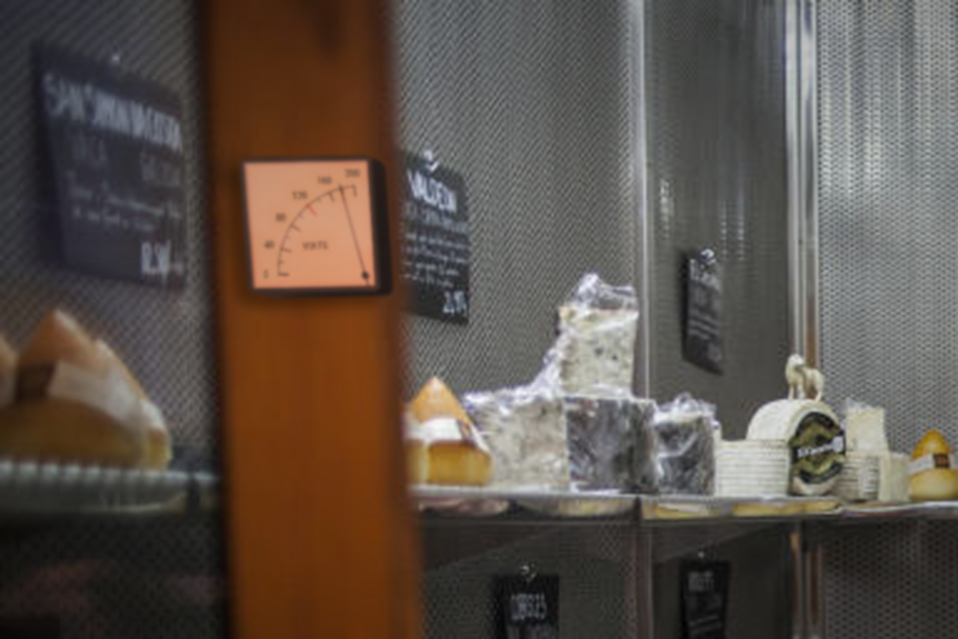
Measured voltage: V 180
